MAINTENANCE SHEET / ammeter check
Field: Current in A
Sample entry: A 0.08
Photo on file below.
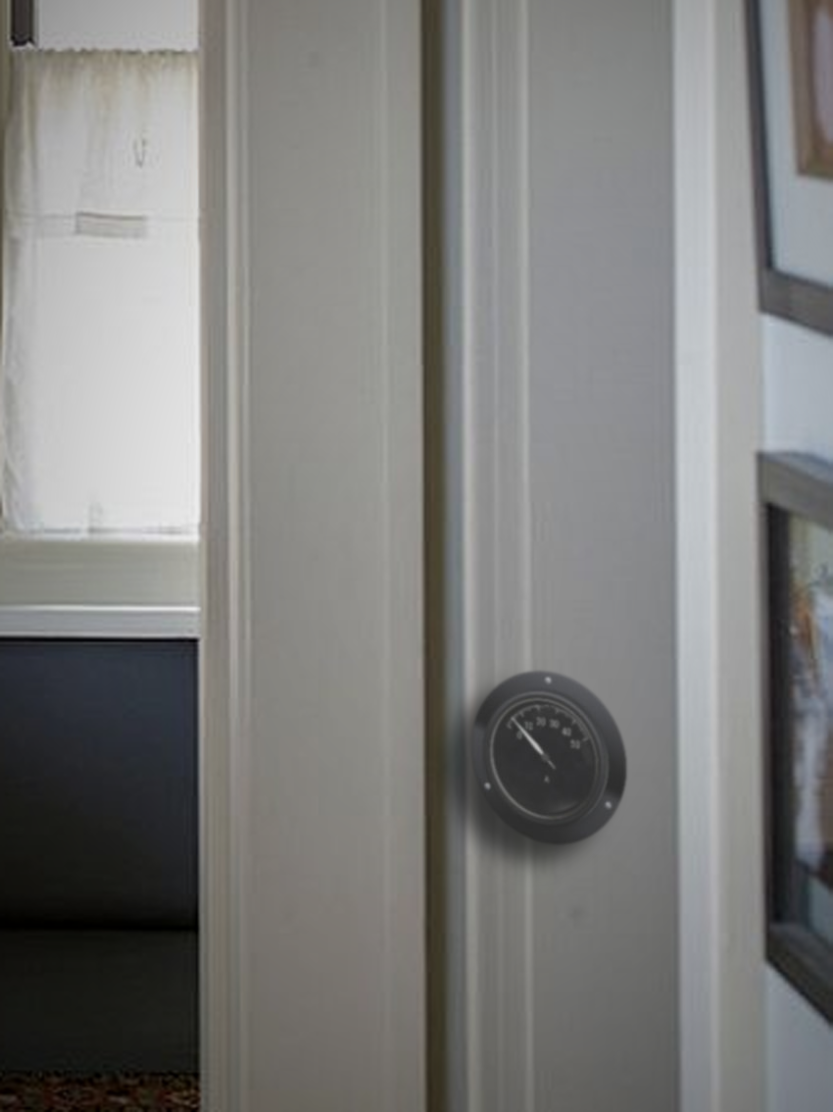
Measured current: A 5
